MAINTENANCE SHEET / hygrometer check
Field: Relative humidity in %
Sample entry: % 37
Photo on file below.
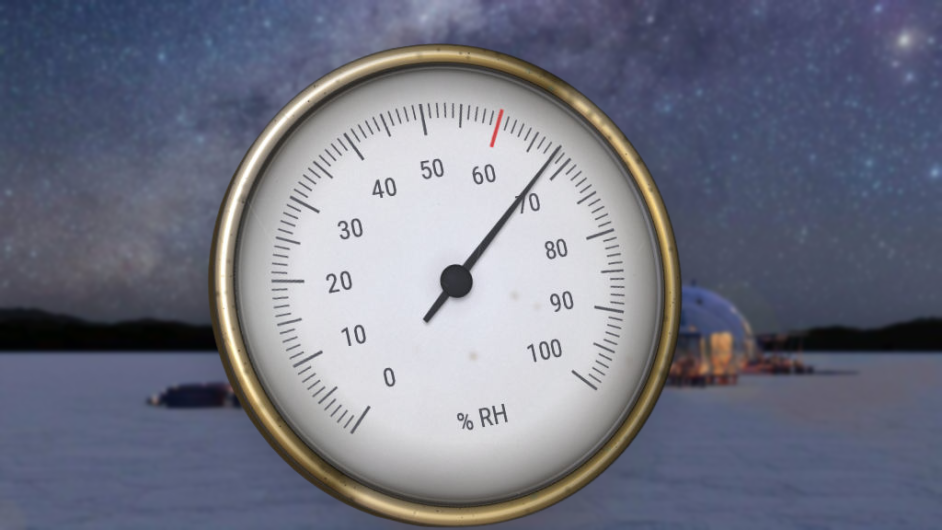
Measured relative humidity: % 68
